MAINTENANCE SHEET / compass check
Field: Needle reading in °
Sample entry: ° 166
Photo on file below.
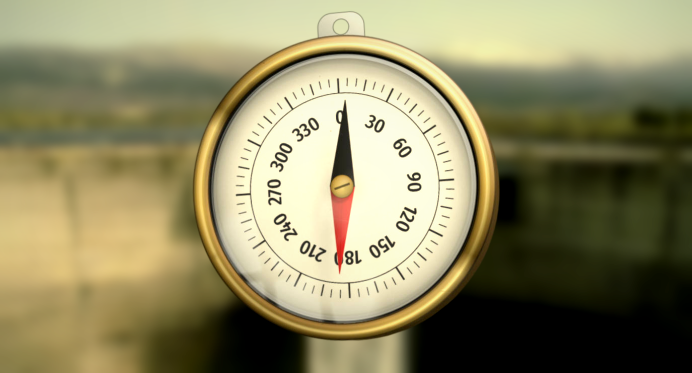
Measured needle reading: ° 185
